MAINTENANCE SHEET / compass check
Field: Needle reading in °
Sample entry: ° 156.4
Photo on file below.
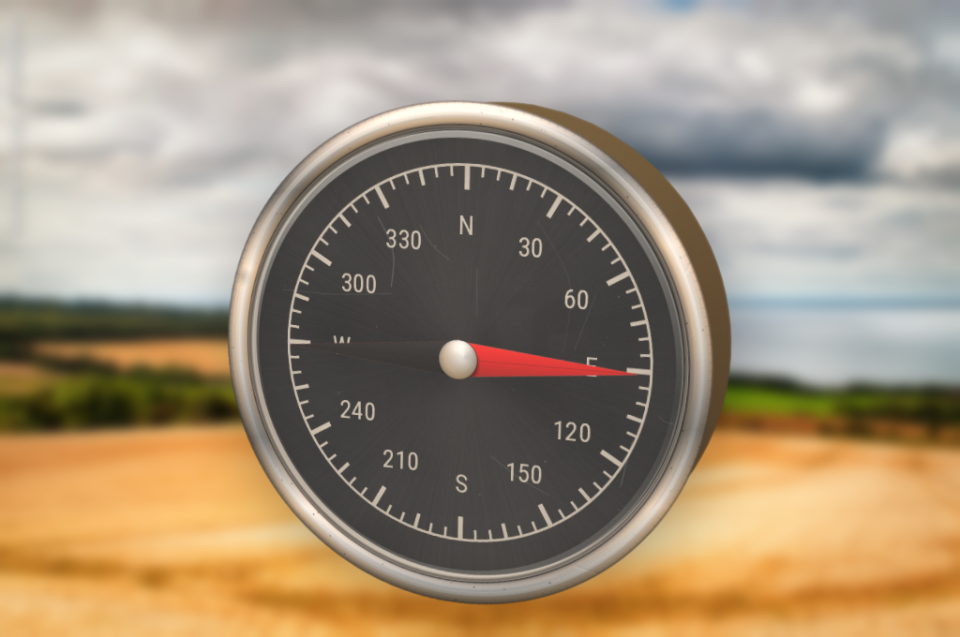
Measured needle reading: ° 90
